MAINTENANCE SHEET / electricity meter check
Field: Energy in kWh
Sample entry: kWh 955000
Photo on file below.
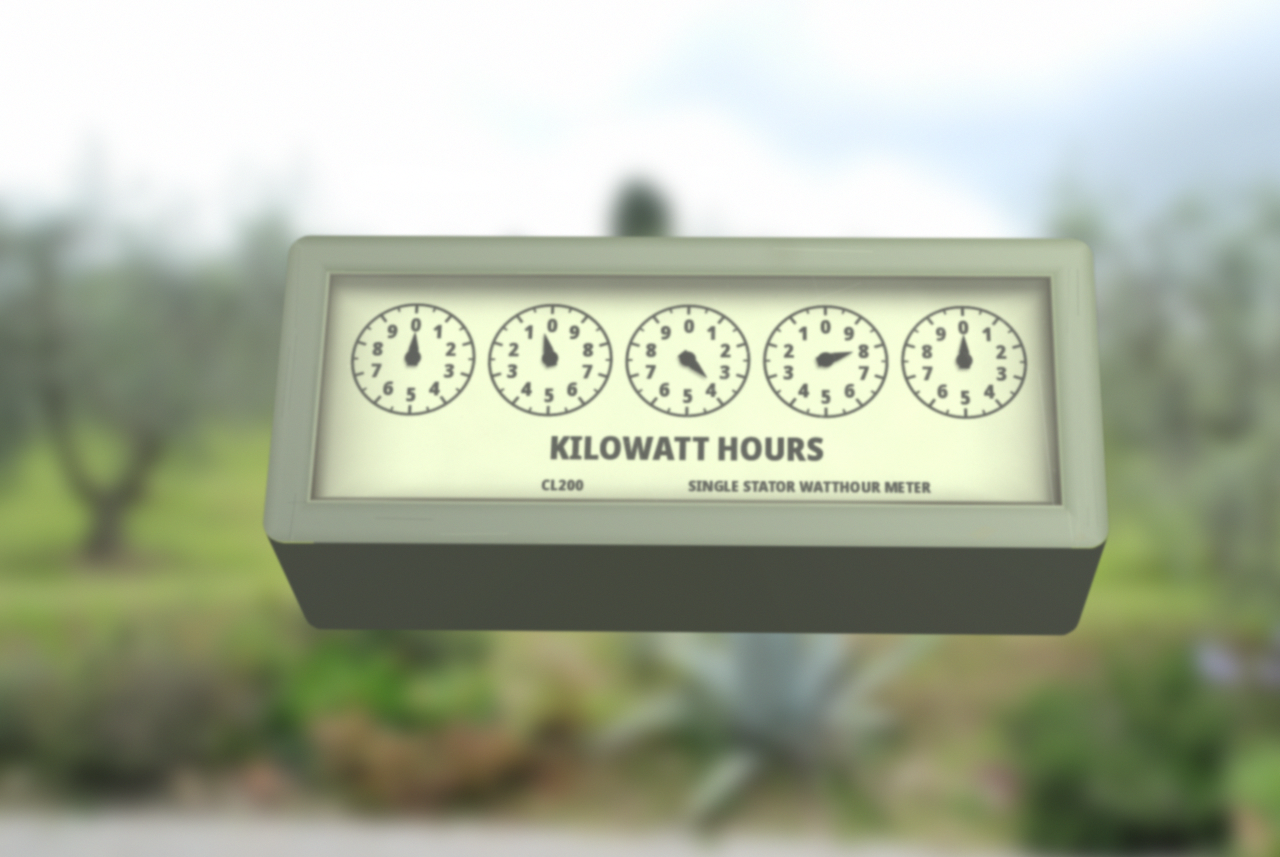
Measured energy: kWh 380
